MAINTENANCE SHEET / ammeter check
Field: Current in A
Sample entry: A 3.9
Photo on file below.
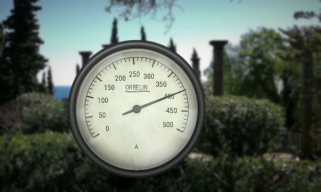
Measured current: A 400
